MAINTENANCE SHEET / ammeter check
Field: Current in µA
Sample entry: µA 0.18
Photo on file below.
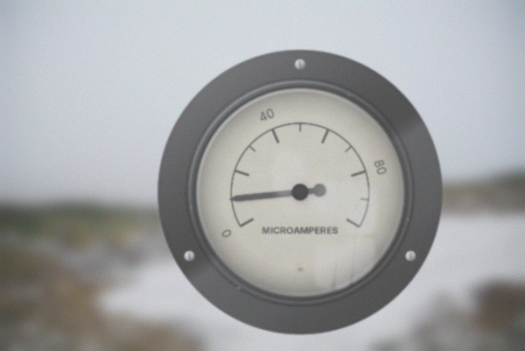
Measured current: µA 10
